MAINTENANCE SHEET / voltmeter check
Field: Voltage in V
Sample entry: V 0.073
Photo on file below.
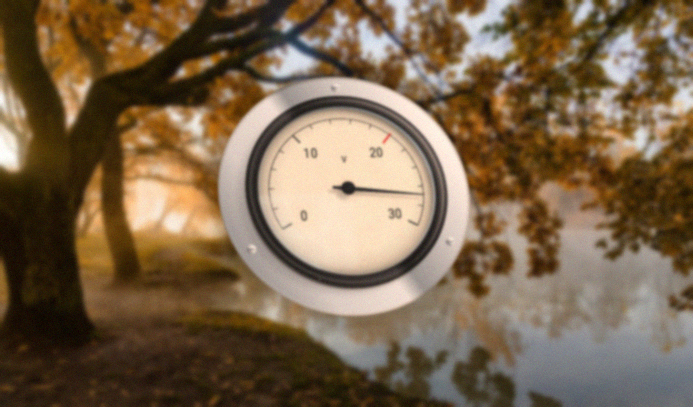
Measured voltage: V 27
